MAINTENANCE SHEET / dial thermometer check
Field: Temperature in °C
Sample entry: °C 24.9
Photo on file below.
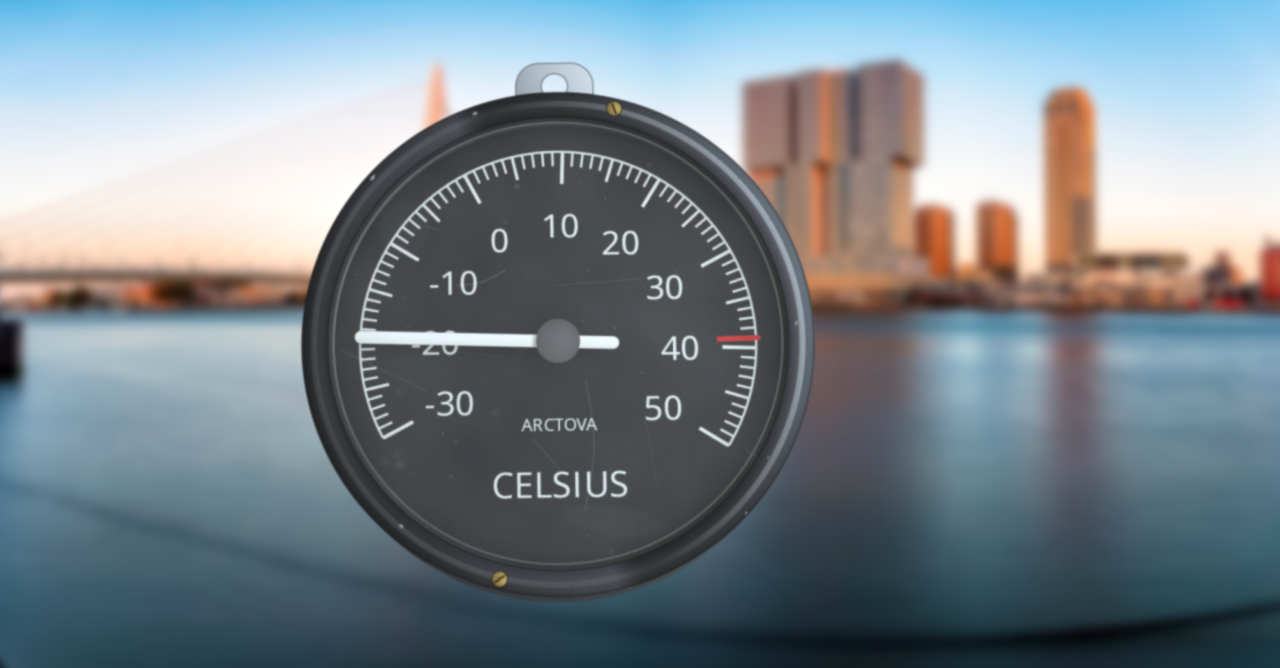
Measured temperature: °C -20
